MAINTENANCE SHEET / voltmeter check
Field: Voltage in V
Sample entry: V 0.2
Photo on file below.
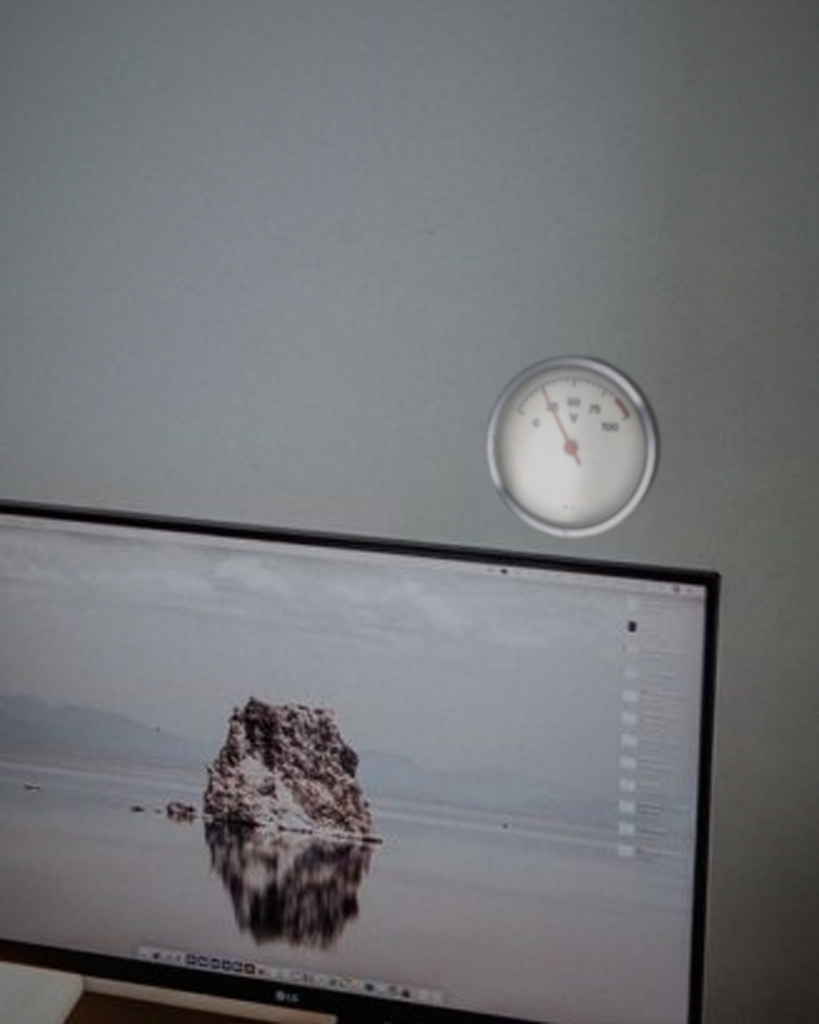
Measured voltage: V 25
